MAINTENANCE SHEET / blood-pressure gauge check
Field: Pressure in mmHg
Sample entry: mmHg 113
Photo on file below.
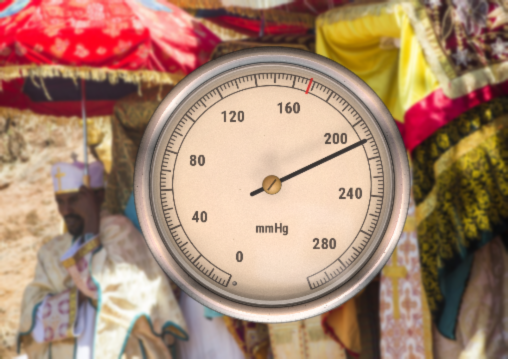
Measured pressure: mmHg 210
